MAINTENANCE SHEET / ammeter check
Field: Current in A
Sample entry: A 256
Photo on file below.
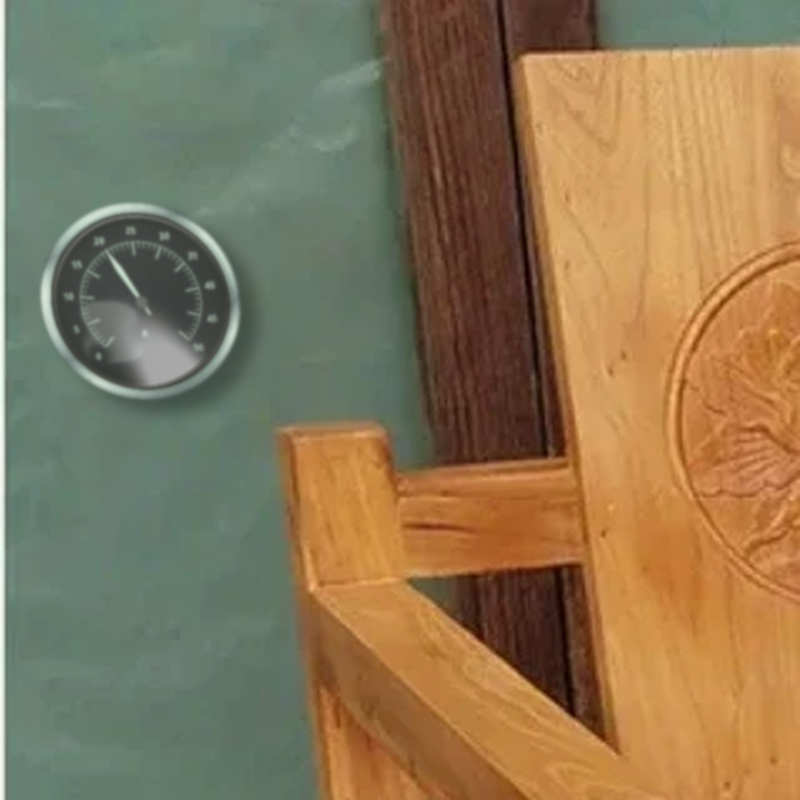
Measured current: A 20
